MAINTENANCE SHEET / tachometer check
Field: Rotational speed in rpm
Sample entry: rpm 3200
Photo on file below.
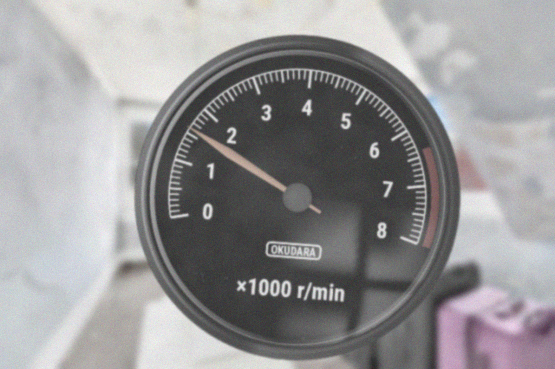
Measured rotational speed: rpm 1600
